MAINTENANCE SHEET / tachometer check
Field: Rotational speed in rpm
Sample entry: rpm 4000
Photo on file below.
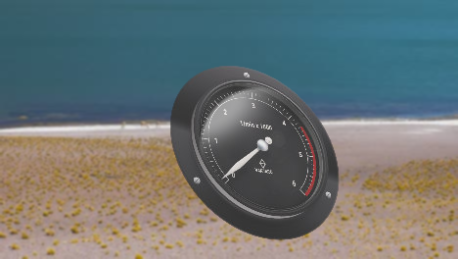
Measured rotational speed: rpm 100
